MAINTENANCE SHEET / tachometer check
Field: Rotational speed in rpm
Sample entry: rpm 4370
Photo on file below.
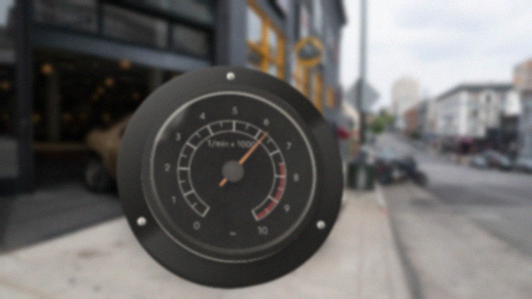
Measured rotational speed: rpm 6250
